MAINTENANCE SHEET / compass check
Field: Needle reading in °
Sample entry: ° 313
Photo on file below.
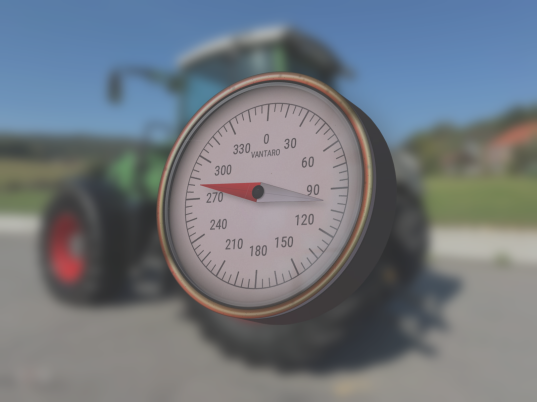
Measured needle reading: ° 280
